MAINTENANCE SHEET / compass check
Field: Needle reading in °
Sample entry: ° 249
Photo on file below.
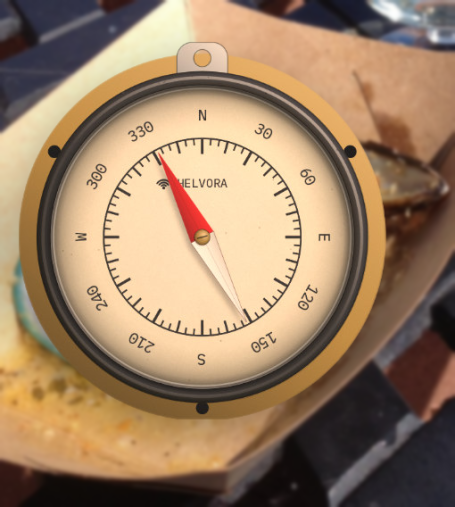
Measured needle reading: ° 332.5
